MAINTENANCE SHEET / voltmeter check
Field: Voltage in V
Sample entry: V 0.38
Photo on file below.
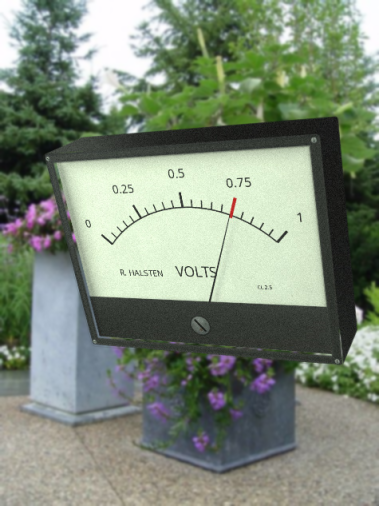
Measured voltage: V 0.75
